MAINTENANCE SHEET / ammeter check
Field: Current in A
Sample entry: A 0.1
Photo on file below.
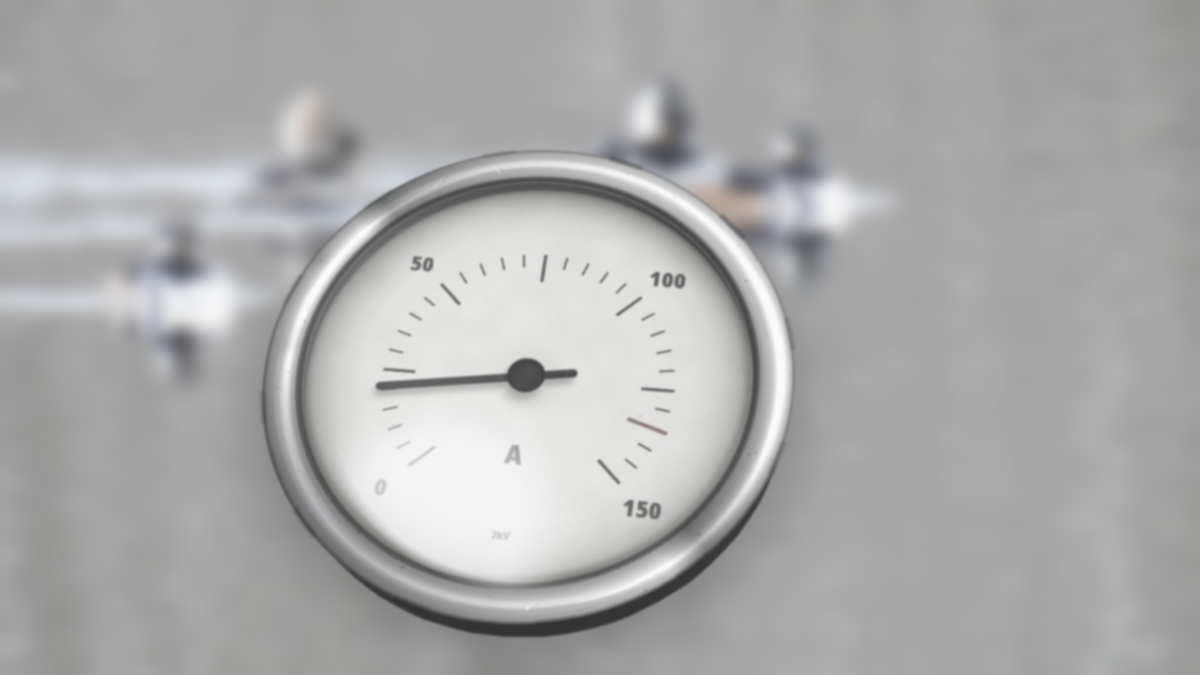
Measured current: A 20
